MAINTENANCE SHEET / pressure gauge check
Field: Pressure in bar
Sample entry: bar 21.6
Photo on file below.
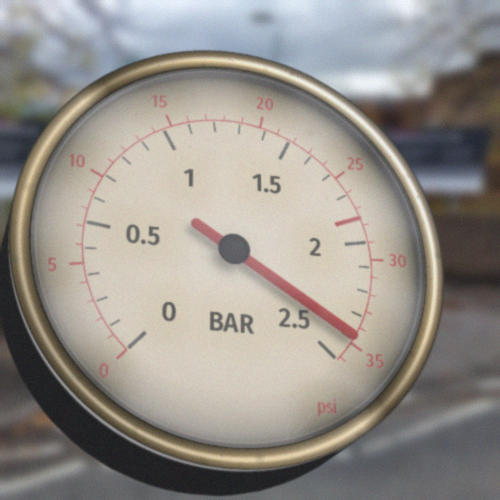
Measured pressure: bar 2.4
